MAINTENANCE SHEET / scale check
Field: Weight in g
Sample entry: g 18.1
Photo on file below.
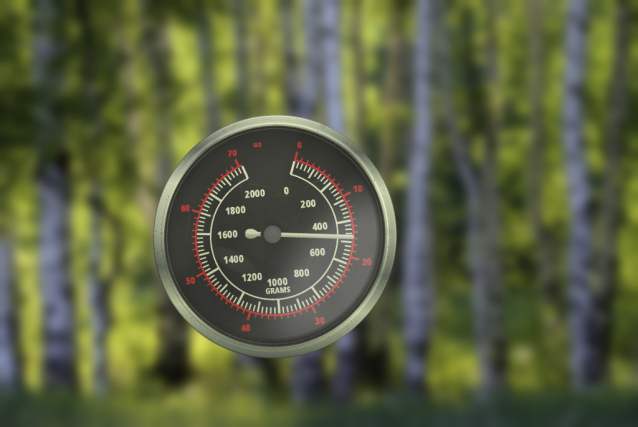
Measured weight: g 480
